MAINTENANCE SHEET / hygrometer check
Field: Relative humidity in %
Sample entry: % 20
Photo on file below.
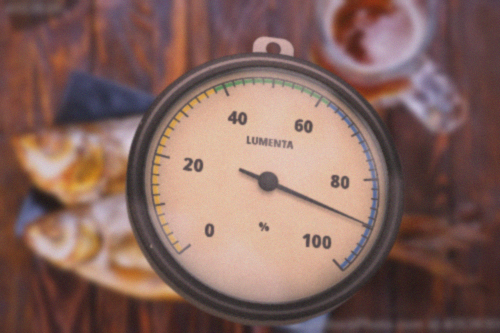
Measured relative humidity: % 90
